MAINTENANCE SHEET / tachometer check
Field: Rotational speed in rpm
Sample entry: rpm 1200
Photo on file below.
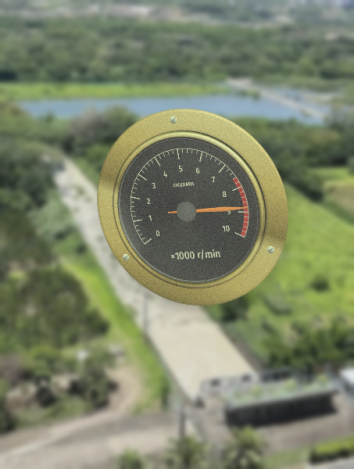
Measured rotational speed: rpm 8800
